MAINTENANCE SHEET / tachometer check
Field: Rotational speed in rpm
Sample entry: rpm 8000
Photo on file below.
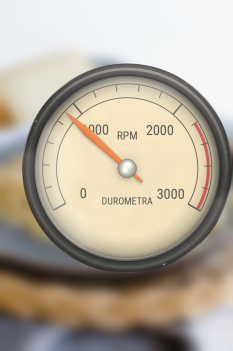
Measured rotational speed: rpm 900
